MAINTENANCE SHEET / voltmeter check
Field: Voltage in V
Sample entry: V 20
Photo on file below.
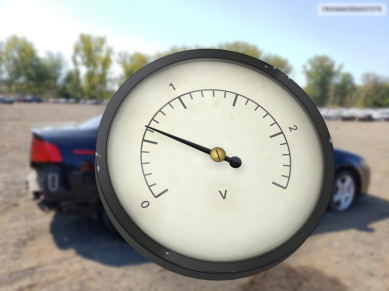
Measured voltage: V 0.6
